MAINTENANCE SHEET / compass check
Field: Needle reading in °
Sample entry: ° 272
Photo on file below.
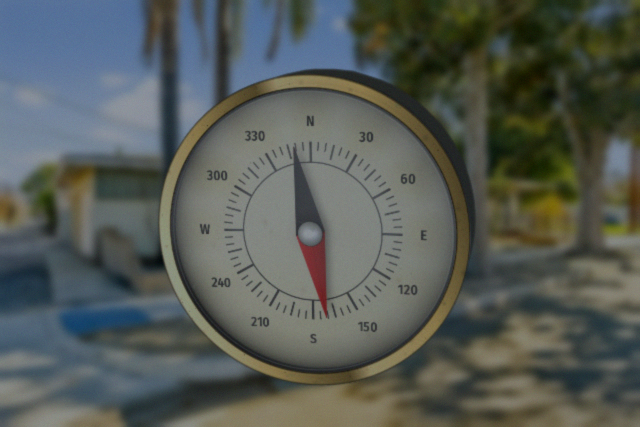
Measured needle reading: ° 170
